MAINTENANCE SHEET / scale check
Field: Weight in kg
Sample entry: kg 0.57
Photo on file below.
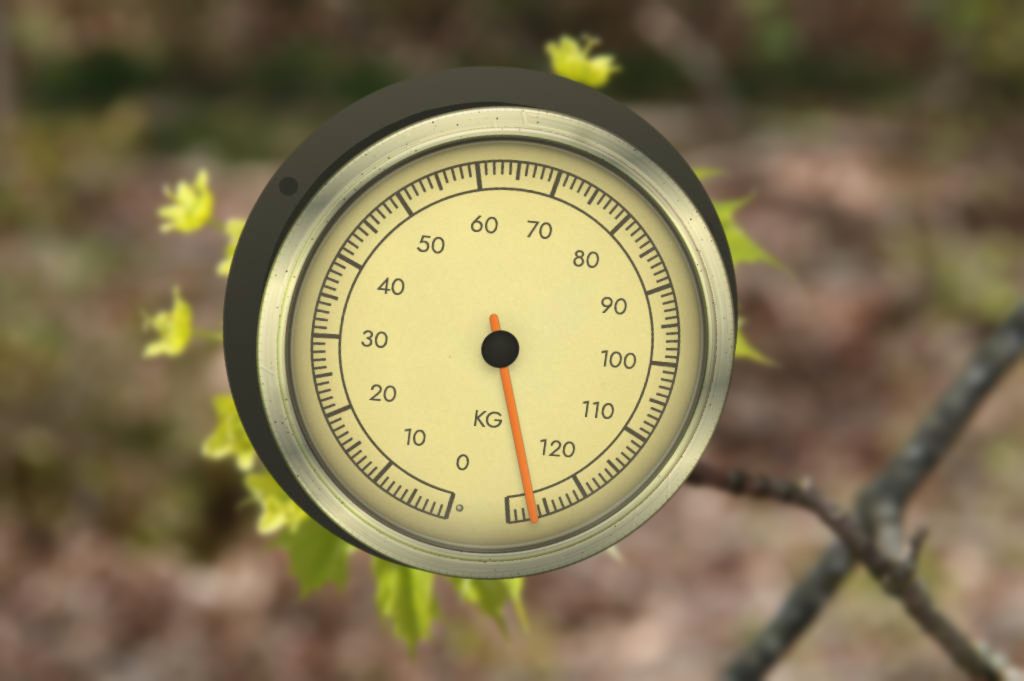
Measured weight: kg 127
